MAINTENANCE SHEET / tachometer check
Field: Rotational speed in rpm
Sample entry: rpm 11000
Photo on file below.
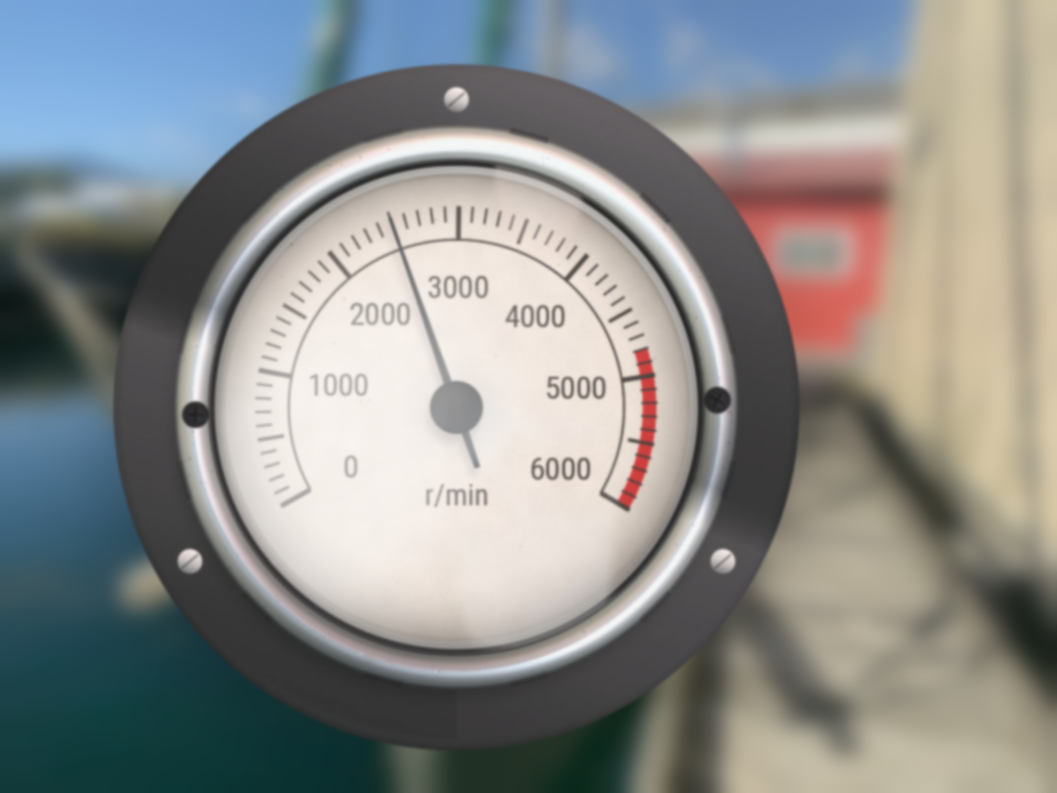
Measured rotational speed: rpm 2500
